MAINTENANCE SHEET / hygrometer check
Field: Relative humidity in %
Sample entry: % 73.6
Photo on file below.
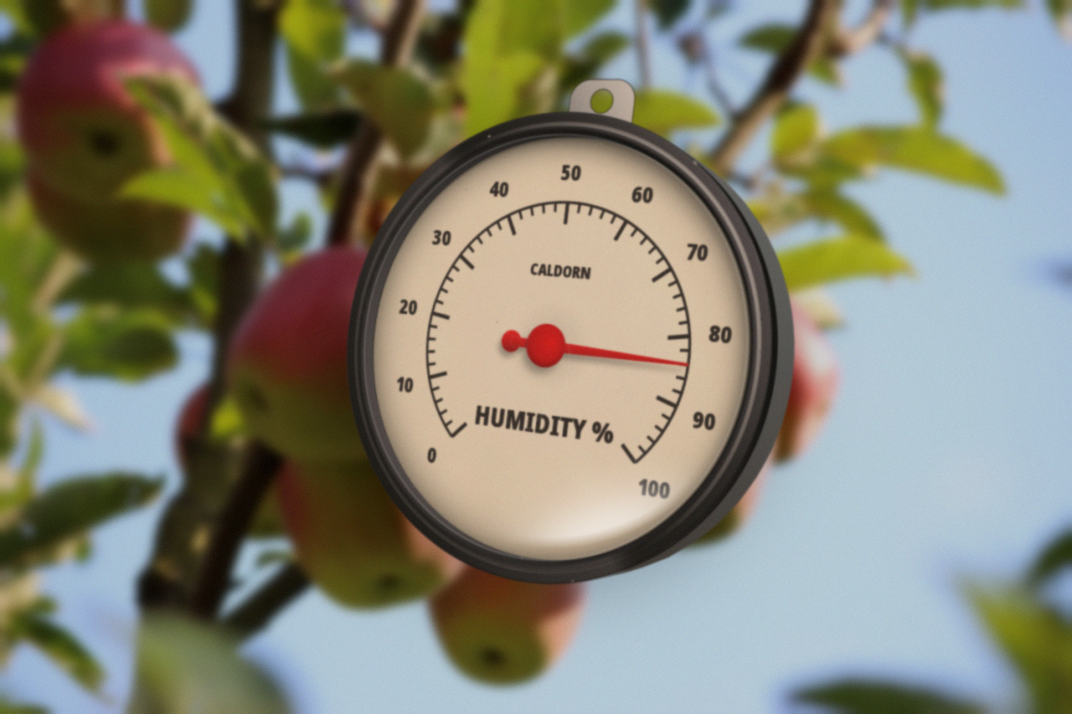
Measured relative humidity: % 84
